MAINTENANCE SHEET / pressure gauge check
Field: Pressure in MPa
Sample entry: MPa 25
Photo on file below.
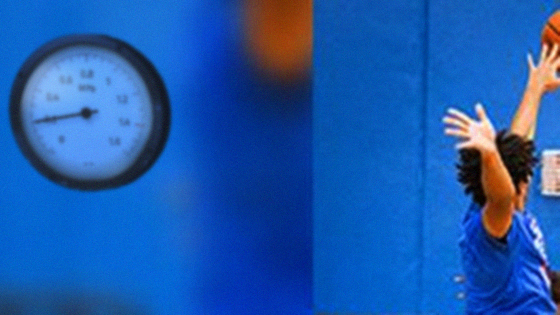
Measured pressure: MPa 0.2
